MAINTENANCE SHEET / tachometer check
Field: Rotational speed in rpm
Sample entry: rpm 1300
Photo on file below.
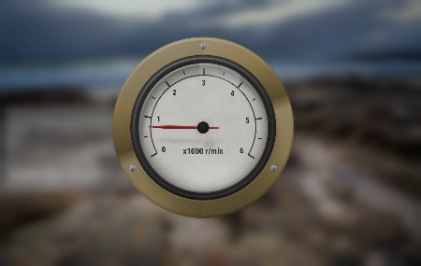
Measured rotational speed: rpm 750
